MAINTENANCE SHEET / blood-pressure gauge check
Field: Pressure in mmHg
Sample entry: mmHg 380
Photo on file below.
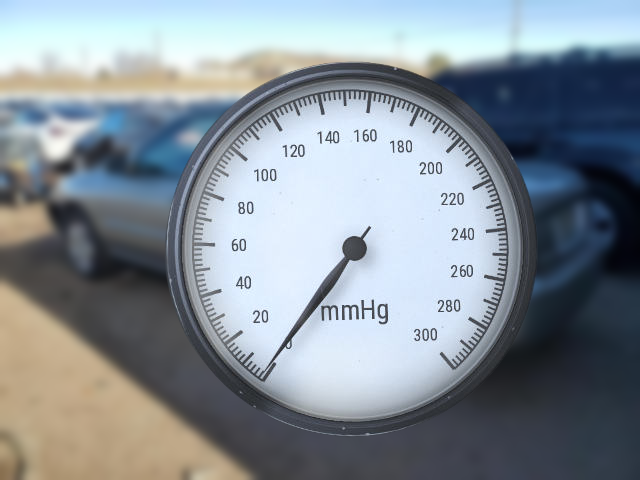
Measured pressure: mmHg 2
